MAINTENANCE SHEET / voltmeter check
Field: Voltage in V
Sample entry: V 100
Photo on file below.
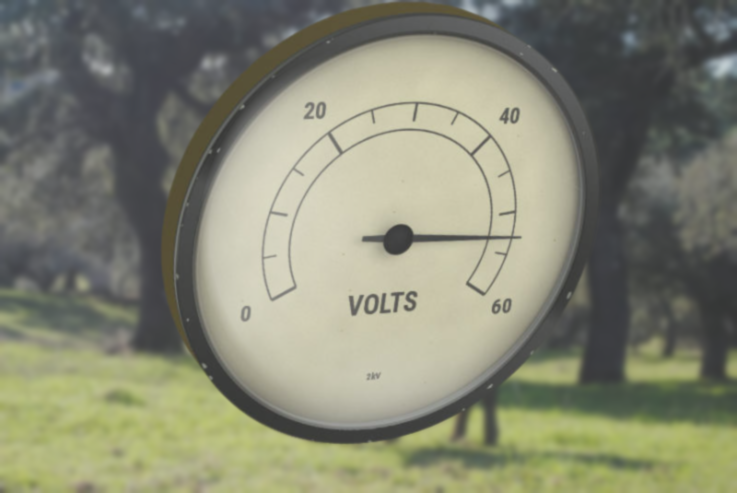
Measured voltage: V 52.5
